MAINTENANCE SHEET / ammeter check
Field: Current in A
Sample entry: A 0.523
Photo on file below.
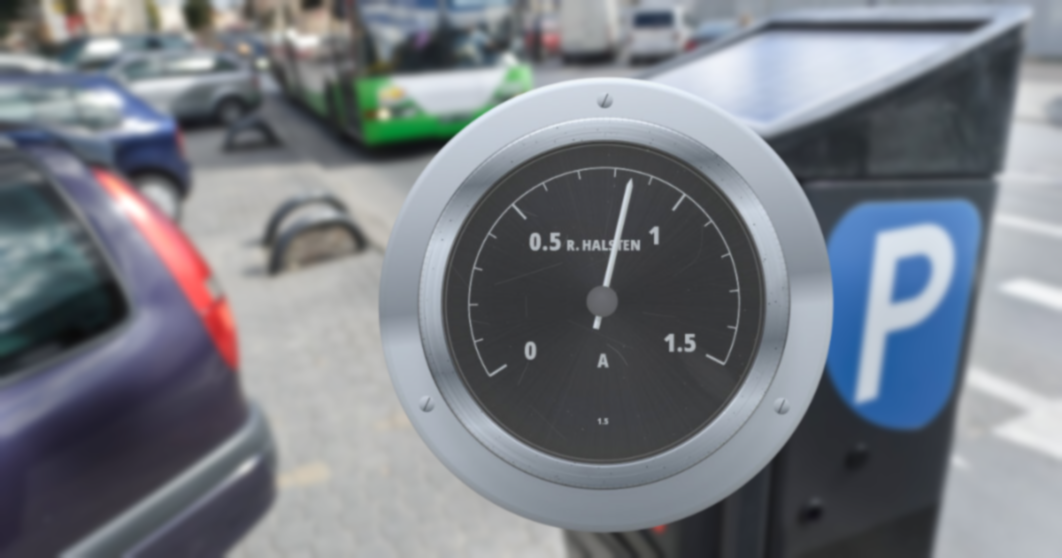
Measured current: A 0.85
